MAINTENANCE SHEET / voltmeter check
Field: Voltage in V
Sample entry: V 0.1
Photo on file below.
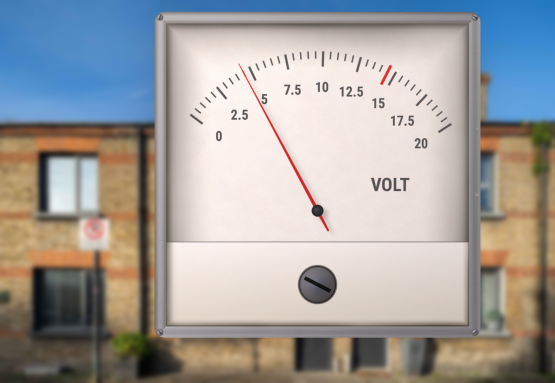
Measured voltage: V 4.5
